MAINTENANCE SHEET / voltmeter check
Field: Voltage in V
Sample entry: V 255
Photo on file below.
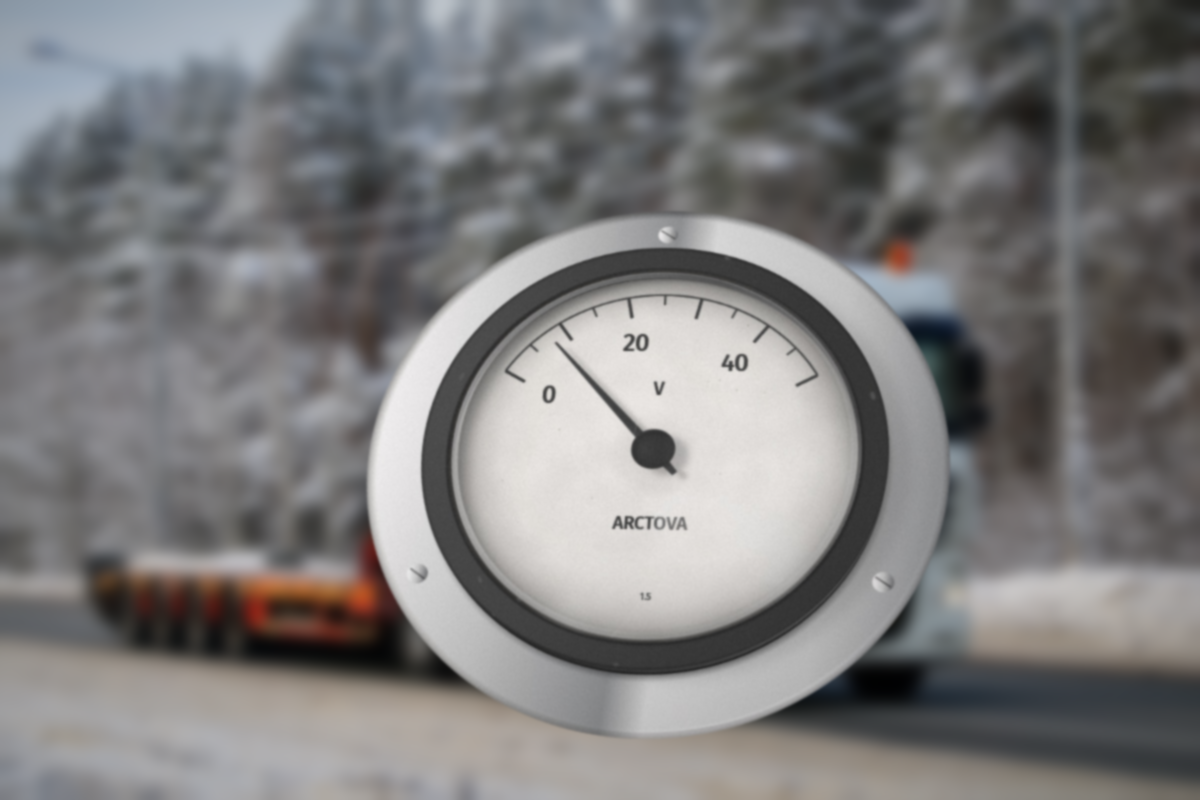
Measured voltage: V 7.5
